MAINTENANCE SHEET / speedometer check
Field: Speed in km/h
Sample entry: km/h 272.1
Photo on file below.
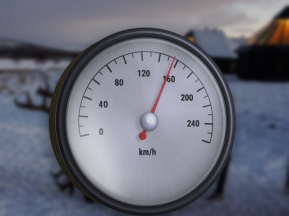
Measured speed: km/h 155
